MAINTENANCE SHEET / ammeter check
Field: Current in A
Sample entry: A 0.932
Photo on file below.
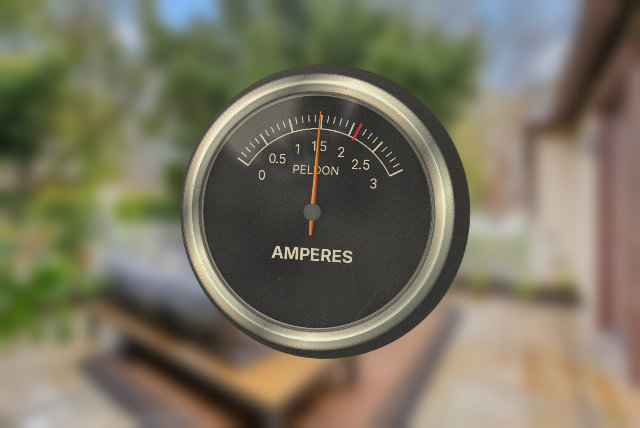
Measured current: A 1.5
